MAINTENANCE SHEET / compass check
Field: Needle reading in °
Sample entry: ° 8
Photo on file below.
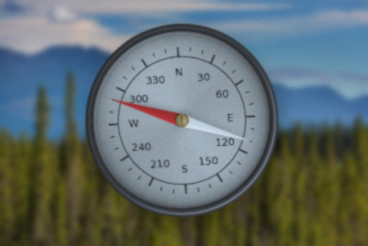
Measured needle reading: ° 290
